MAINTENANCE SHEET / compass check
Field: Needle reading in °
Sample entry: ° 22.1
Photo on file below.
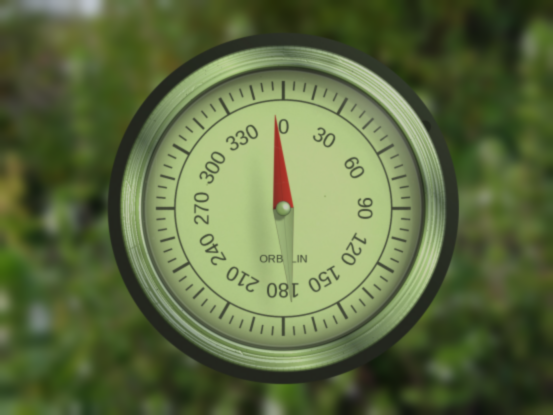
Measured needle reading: ° 355
